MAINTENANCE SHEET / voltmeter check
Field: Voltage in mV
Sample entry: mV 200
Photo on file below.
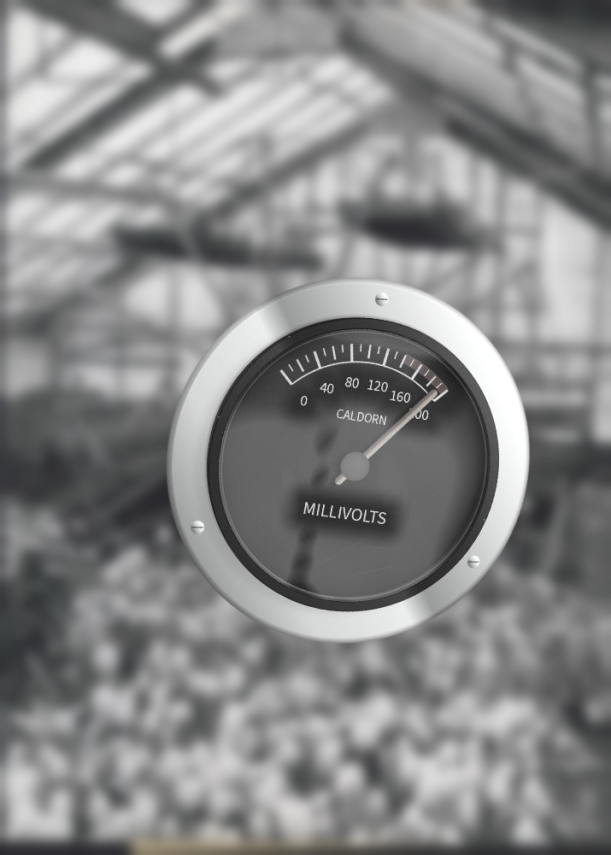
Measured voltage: mV 190
